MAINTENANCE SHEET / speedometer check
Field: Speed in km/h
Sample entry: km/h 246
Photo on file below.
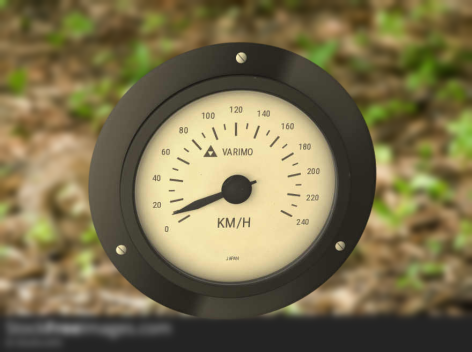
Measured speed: km/h 10
